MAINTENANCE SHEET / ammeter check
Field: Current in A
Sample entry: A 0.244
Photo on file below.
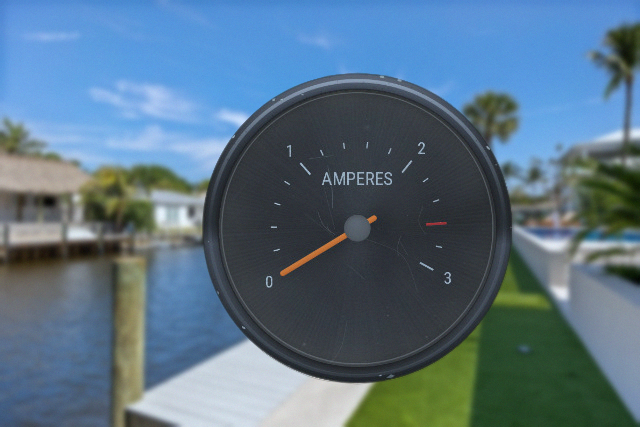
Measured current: A 0
